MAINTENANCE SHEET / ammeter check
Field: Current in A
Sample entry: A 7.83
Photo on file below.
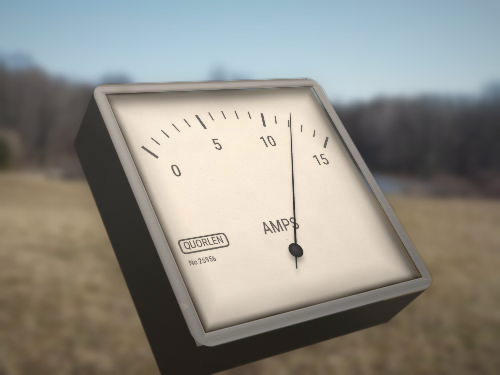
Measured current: A 12
